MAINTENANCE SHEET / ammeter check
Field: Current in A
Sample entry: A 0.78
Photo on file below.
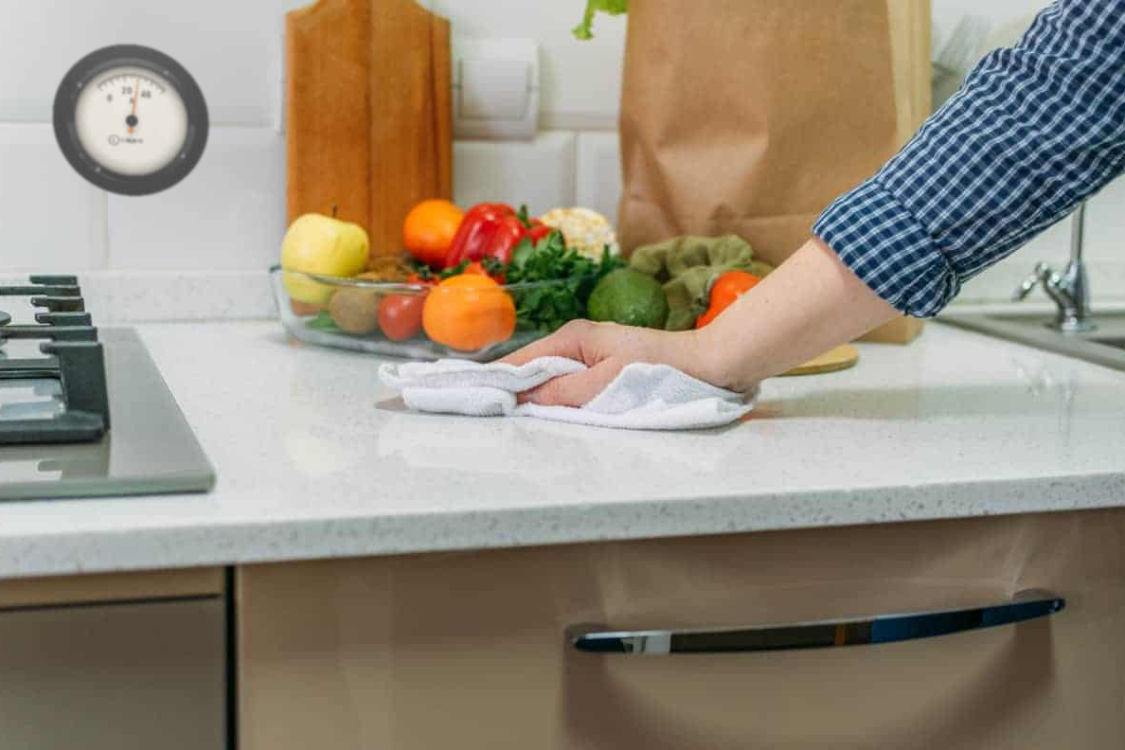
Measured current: A 30
